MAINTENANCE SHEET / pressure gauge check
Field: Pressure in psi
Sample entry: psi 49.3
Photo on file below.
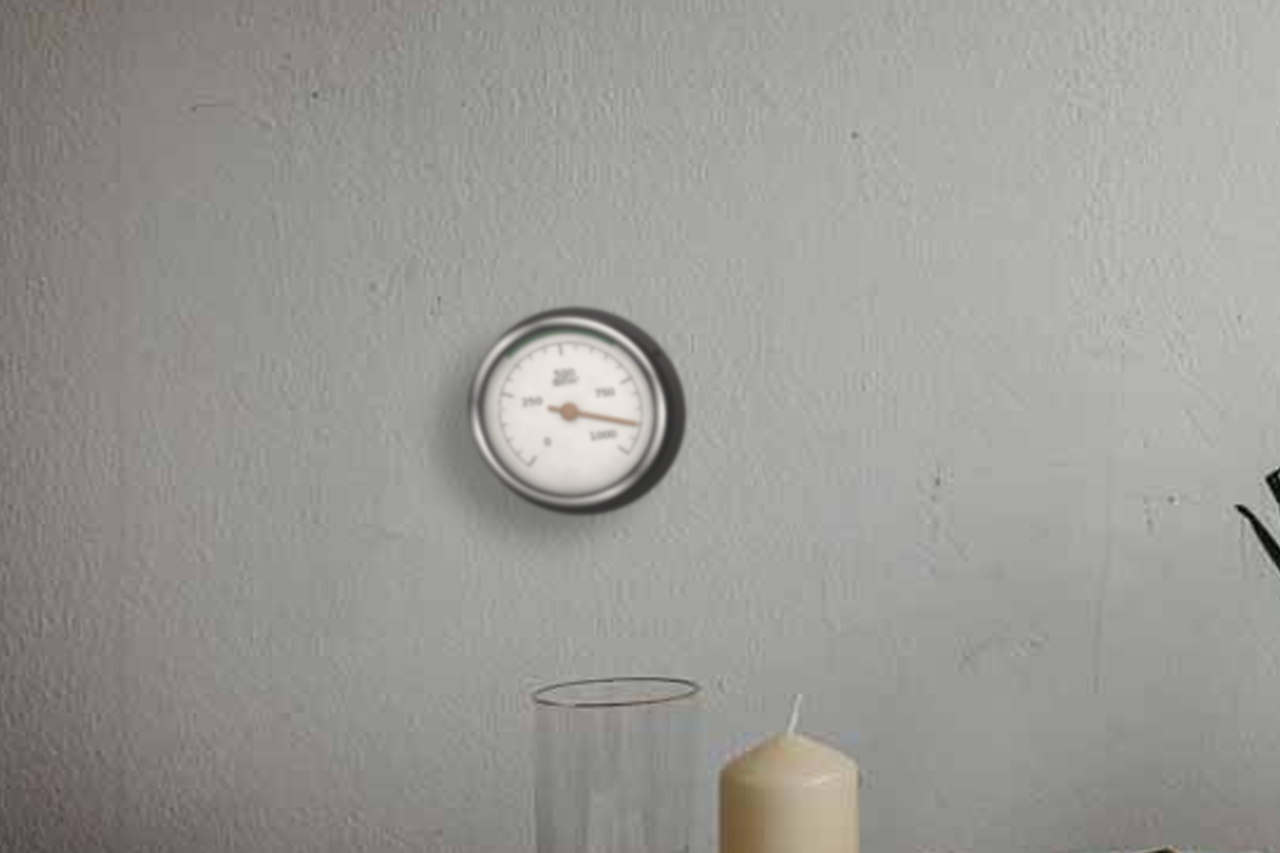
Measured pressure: psi 900
